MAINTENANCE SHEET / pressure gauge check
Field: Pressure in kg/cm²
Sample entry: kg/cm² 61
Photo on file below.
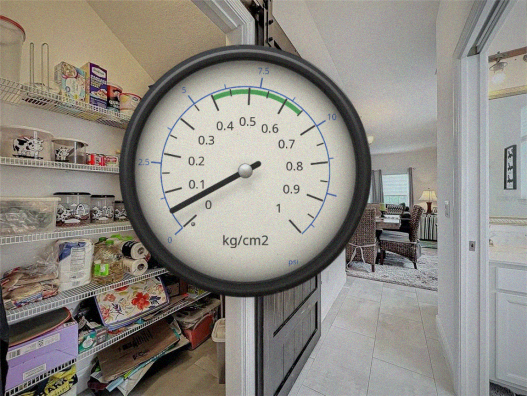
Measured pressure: kg/cm² 0.05
